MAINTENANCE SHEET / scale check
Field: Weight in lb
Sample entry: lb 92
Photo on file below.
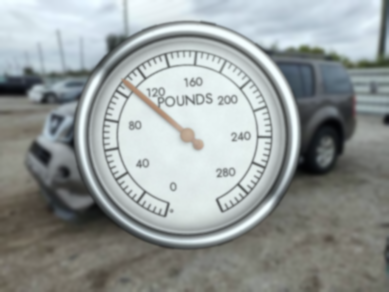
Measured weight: lb 108
